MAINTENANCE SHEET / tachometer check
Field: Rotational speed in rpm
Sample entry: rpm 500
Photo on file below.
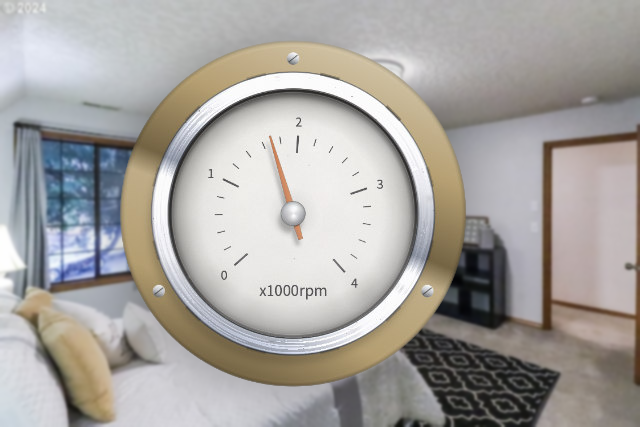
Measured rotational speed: rpm 1700
